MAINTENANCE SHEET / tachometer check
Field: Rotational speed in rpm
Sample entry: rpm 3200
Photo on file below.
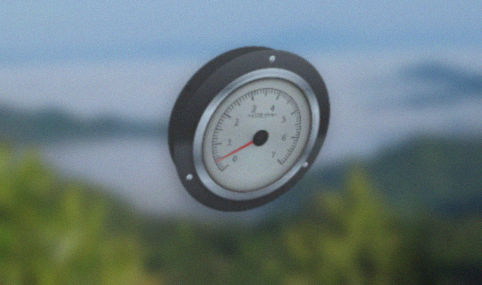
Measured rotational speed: rpm 500
